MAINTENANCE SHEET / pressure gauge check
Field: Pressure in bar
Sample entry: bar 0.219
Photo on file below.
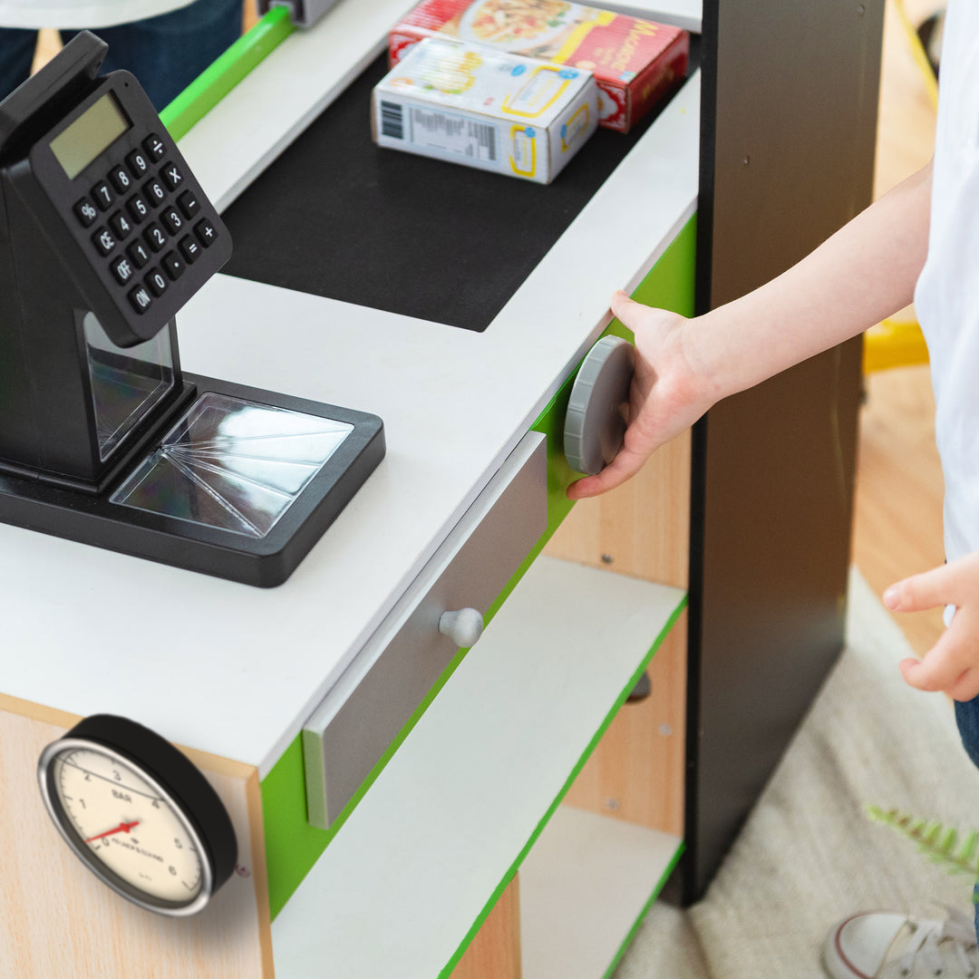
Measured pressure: bar 0.2
